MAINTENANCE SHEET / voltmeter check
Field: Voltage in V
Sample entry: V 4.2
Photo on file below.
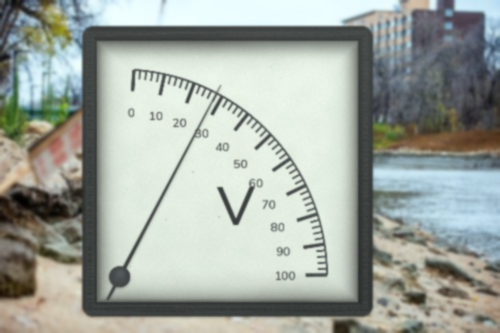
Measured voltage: V 28
